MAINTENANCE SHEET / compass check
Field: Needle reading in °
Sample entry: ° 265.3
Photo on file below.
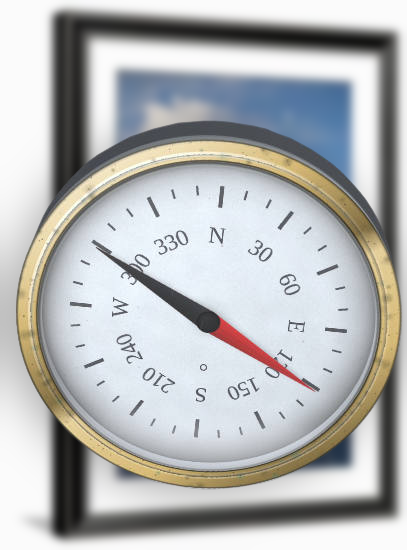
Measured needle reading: ° 120
